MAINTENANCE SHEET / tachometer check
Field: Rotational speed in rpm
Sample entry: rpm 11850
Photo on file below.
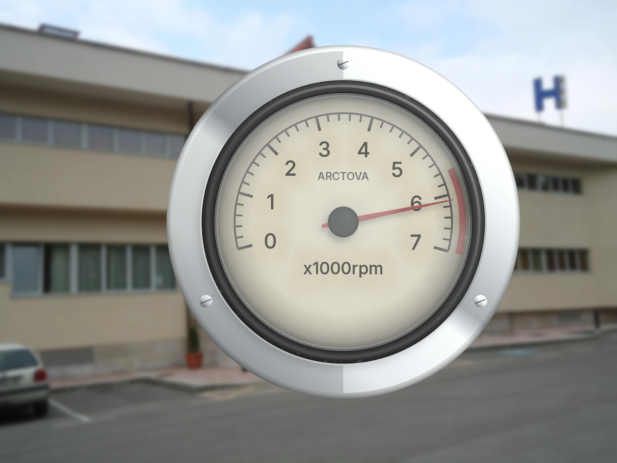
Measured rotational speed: rpm 6100
